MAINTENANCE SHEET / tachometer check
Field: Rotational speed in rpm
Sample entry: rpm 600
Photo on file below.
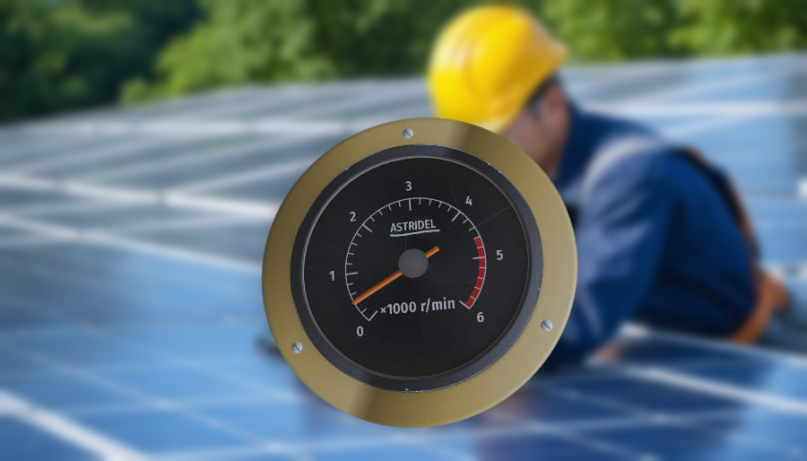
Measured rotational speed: rpm 400
